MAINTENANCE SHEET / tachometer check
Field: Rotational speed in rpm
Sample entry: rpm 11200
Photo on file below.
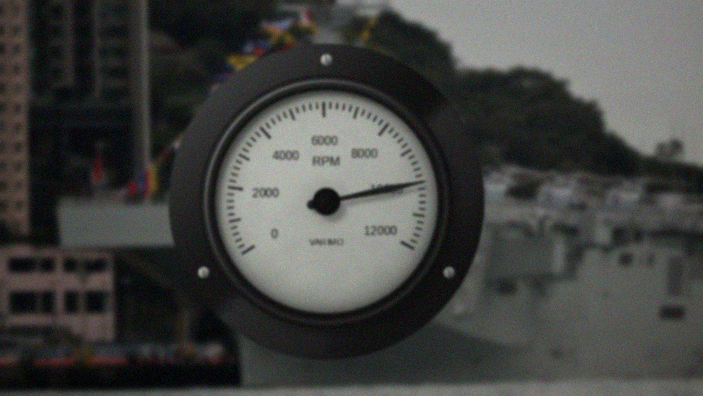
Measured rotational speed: rpm 10000
